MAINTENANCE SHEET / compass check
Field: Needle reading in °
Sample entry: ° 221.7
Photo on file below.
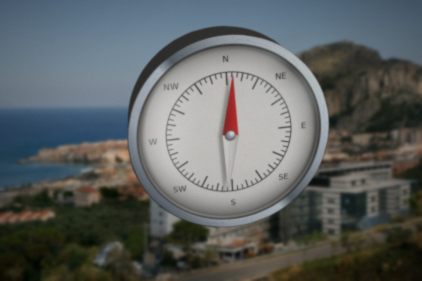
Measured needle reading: ° 5
